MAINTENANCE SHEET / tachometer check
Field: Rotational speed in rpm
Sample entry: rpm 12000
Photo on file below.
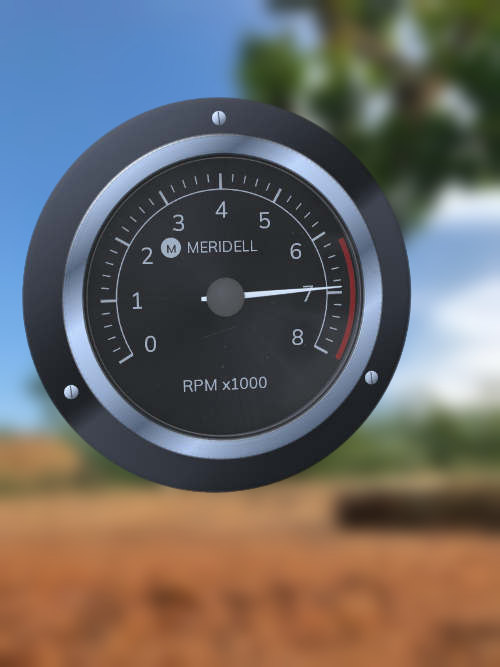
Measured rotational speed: rpm 6900
